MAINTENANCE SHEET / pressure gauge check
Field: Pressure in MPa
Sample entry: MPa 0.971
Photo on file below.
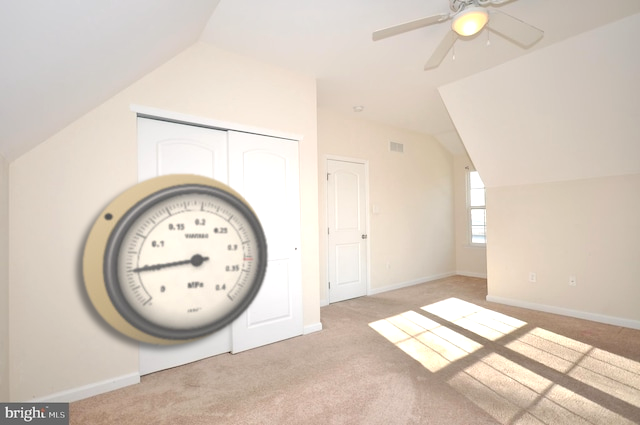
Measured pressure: MPa 0.05
